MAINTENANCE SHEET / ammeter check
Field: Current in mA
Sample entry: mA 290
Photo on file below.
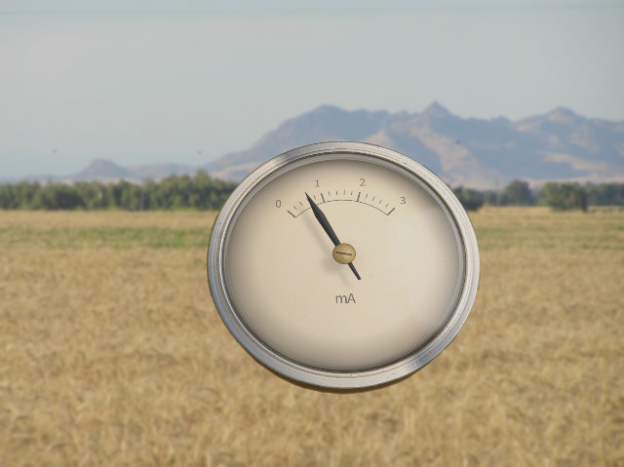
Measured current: mA 0.6
